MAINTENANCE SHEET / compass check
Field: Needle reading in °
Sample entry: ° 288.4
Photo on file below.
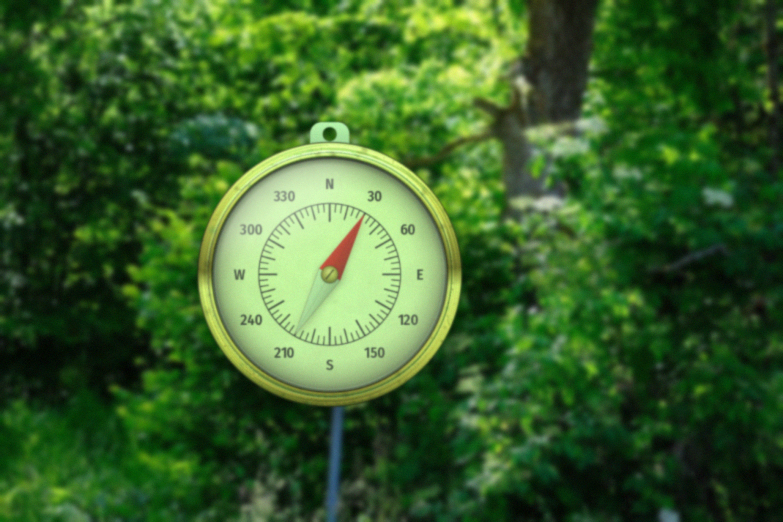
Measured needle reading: ° 30
